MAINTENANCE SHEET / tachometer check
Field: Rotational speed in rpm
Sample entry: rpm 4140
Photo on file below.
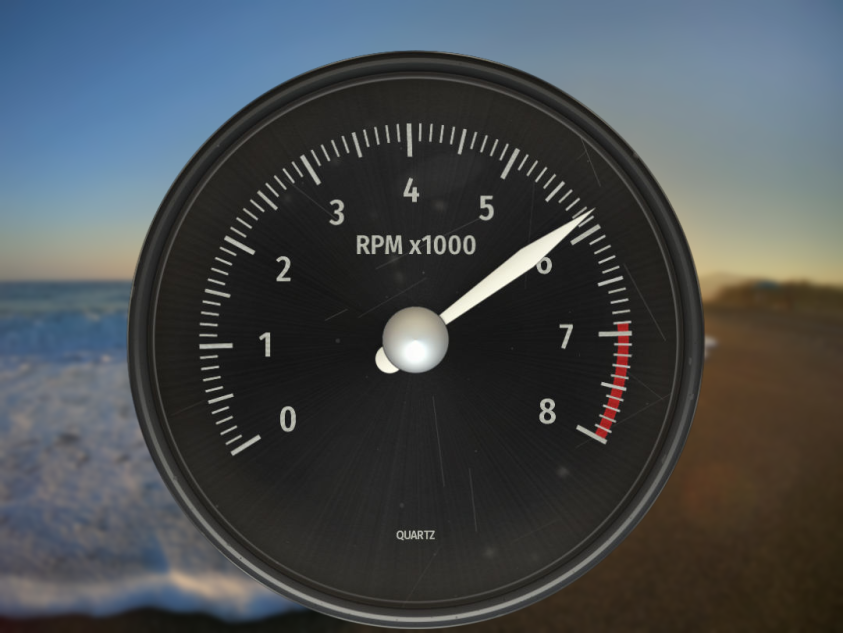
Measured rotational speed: rpm 5850
